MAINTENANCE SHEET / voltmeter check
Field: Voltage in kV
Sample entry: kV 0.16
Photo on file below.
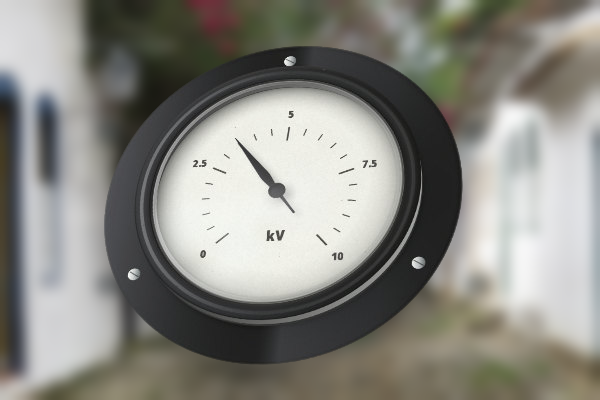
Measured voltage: kV 3.5
